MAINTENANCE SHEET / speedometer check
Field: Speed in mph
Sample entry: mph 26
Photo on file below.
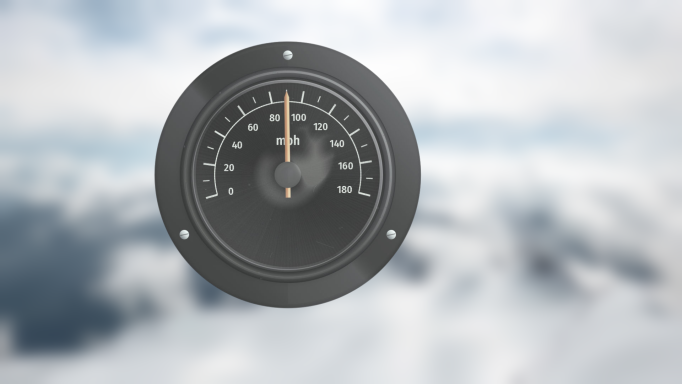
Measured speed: mph 90
